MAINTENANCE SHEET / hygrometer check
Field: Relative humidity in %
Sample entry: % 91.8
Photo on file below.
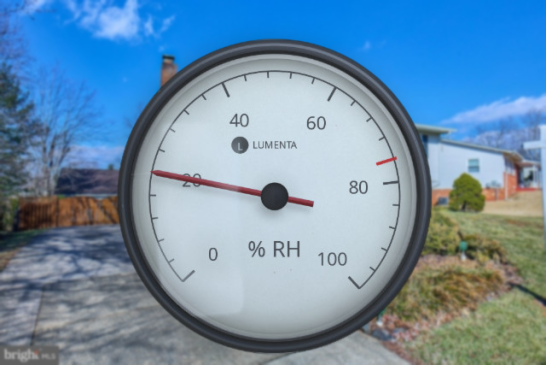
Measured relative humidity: % 20
